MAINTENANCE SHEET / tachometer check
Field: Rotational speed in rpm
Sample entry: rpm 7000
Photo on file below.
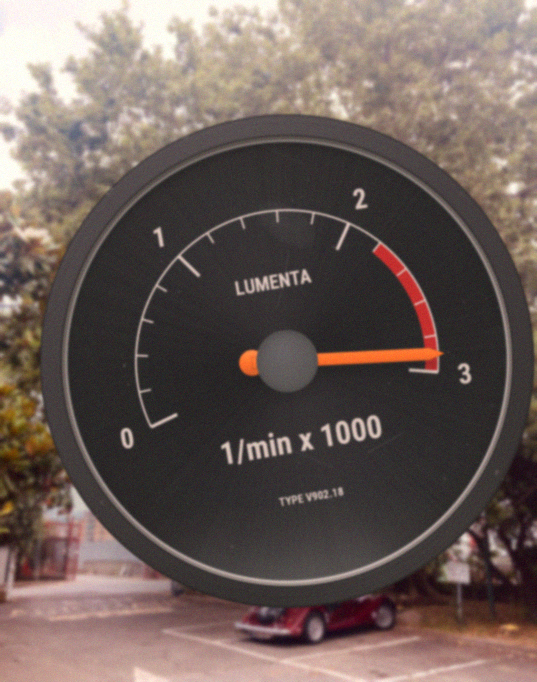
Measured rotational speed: rpm 2900
